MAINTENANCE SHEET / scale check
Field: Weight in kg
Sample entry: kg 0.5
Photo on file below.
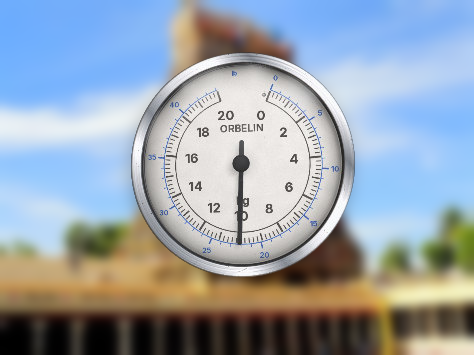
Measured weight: kg 10
